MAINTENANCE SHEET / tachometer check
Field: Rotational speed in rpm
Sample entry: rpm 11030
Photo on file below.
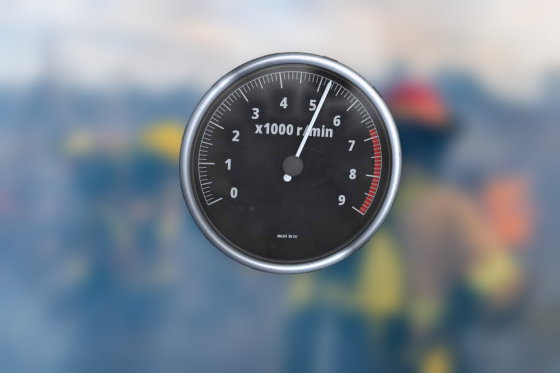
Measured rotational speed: rpm 5200
